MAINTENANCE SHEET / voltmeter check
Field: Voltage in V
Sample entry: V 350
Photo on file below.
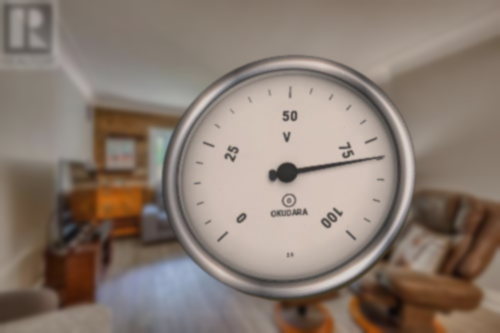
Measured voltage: V 80
